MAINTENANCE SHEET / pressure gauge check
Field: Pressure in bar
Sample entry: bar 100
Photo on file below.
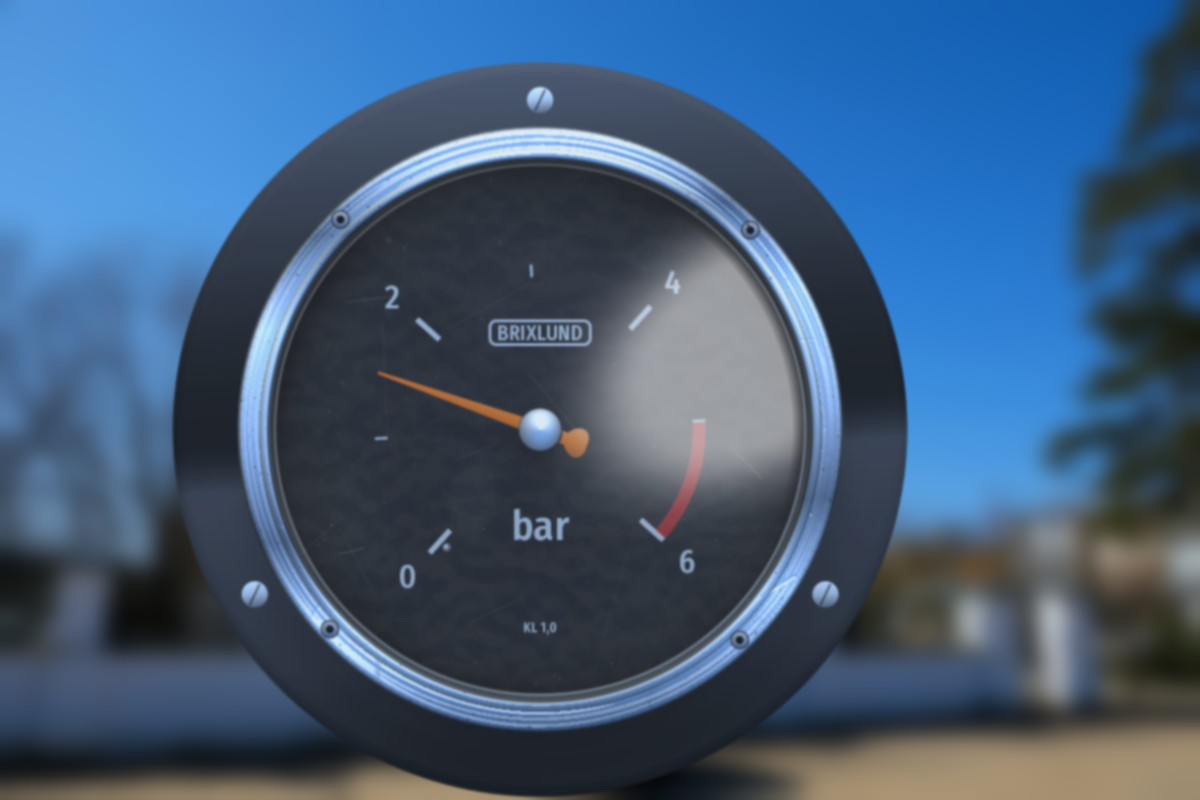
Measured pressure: bar 1.5
